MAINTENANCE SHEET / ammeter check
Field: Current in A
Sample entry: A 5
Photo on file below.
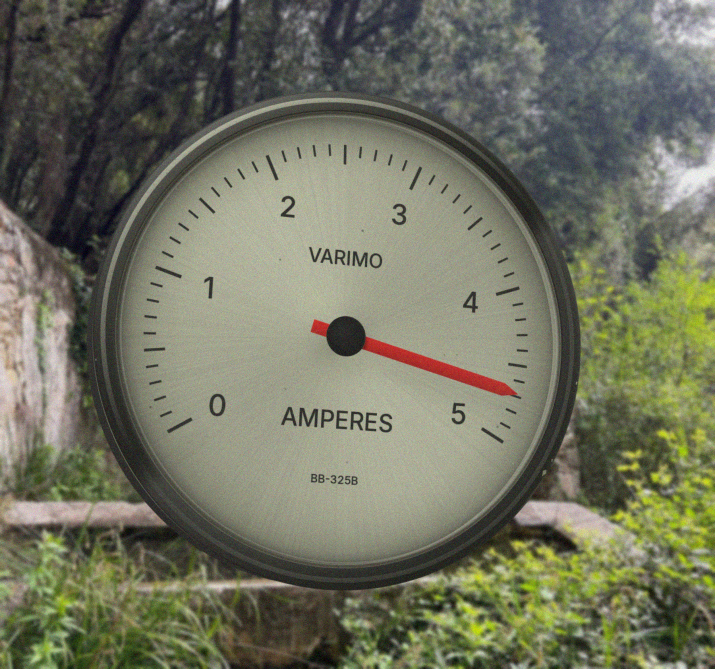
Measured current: A 4.7
